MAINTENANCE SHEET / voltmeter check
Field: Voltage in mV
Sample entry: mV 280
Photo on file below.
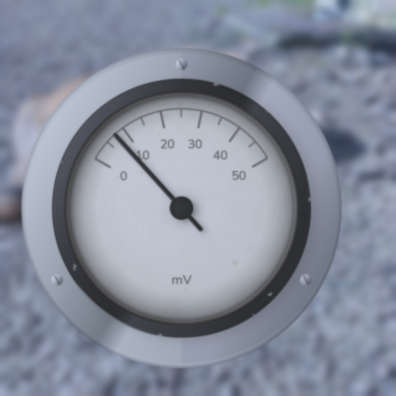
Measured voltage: mV 7.5
